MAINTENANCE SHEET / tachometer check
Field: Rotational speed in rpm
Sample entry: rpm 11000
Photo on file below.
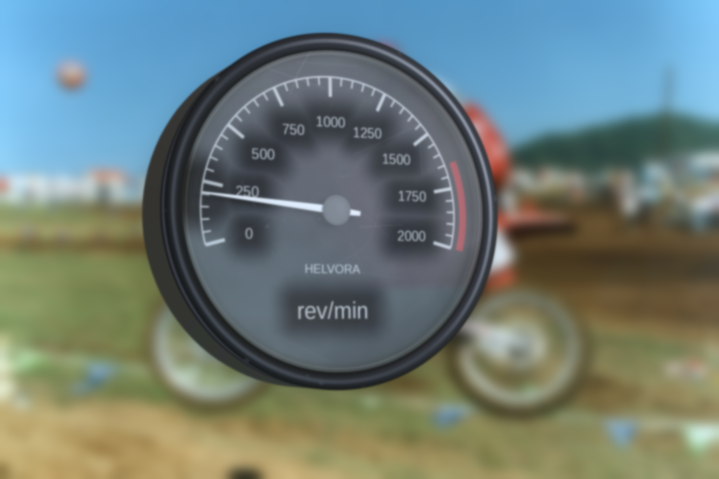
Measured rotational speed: rpm 200
